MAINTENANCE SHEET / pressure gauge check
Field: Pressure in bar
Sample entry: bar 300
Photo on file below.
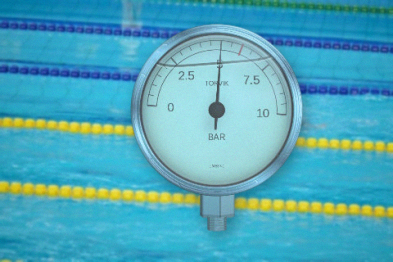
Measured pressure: bar 5
